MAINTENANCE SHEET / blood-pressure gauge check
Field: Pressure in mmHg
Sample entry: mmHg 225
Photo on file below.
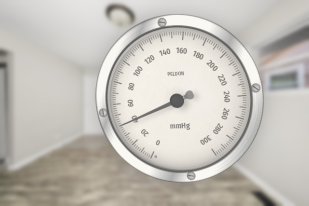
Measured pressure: mmHg 40
